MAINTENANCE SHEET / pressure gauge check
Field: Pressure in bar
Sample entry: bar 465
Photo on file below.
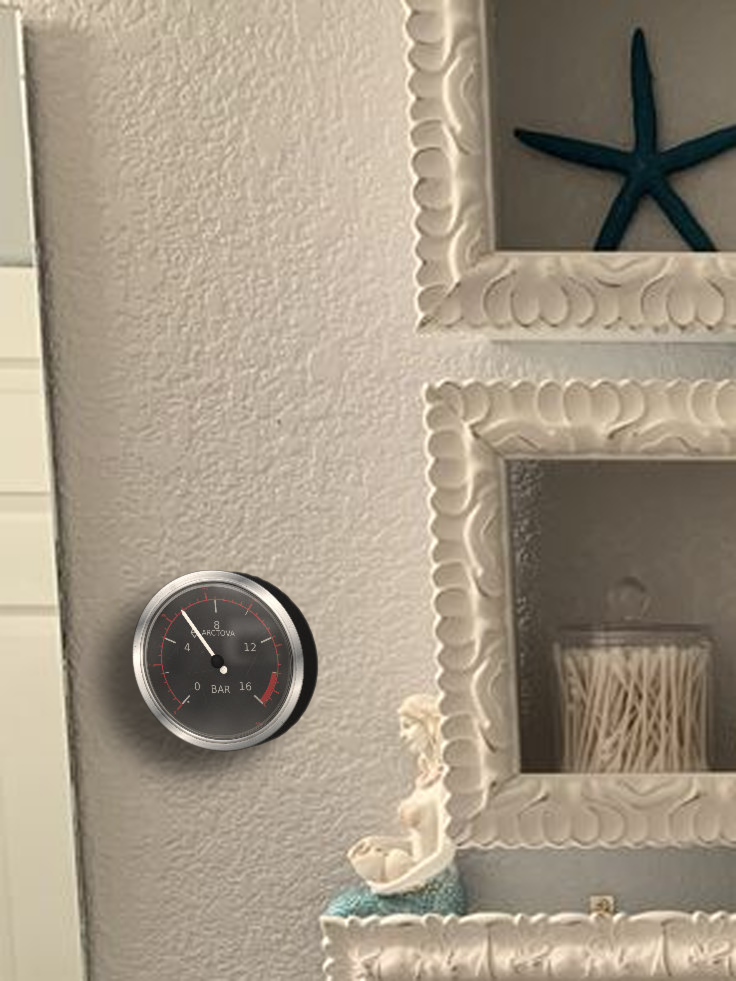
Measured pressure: bar 6
